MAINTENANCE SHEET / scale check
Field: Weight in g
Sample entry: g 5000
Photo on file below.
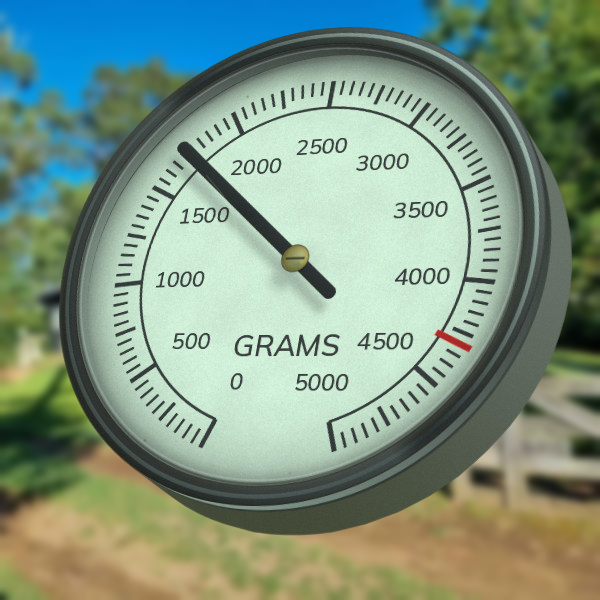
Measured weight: g 1725
